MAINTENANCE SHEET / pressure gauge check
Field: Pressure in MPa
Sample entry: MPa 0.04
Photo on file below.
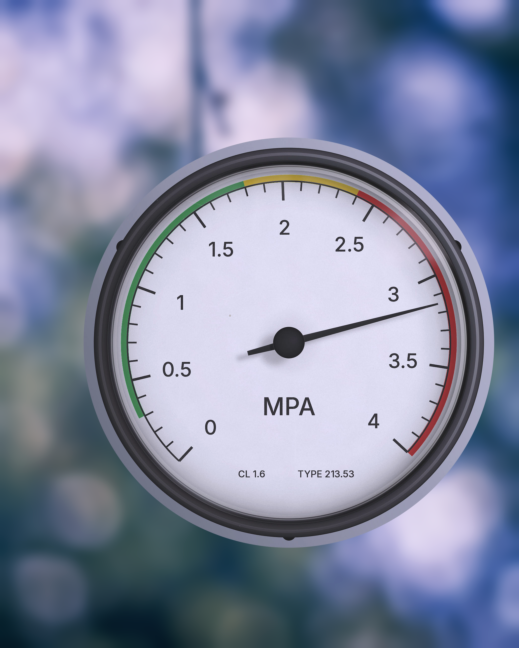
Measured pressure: MPa 3.15
